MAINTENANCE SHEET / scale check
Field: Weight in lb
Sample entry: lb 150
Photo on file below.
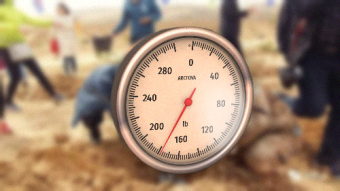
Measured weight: lb 180
